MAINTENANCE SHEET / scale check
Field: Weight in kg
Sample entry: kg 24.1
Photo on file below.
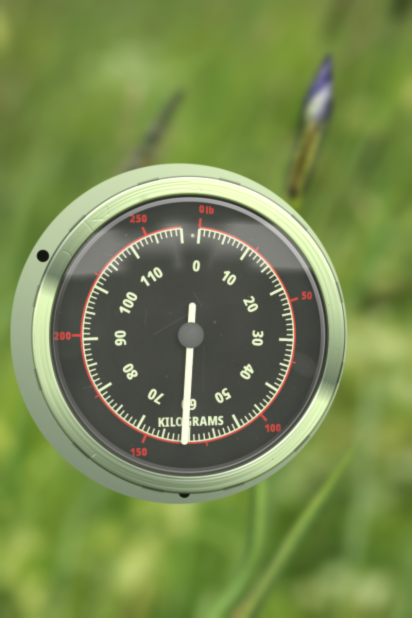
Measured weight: kg 61
